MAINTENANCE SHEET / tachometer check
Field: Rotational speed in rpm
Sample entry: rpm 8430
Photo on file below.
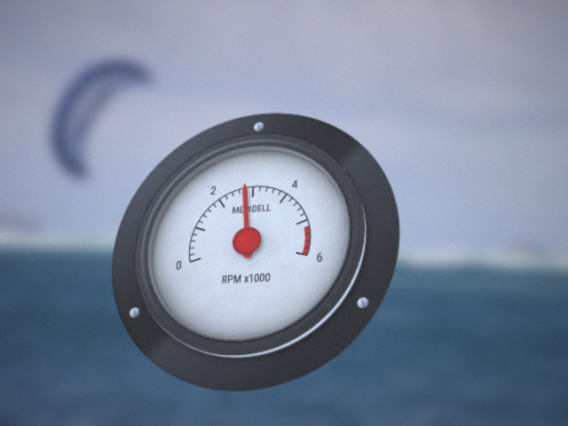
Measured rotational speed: rpm 2800
